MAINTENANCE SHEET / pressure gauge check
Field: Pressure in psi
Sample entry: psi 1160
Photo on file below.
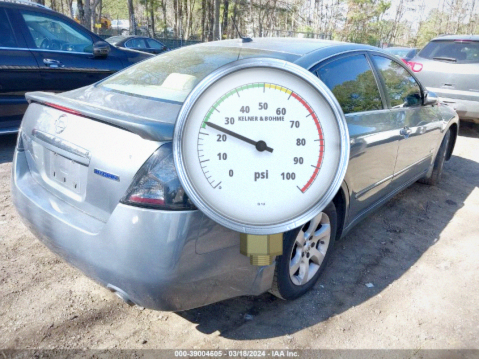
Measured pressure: psi 24
